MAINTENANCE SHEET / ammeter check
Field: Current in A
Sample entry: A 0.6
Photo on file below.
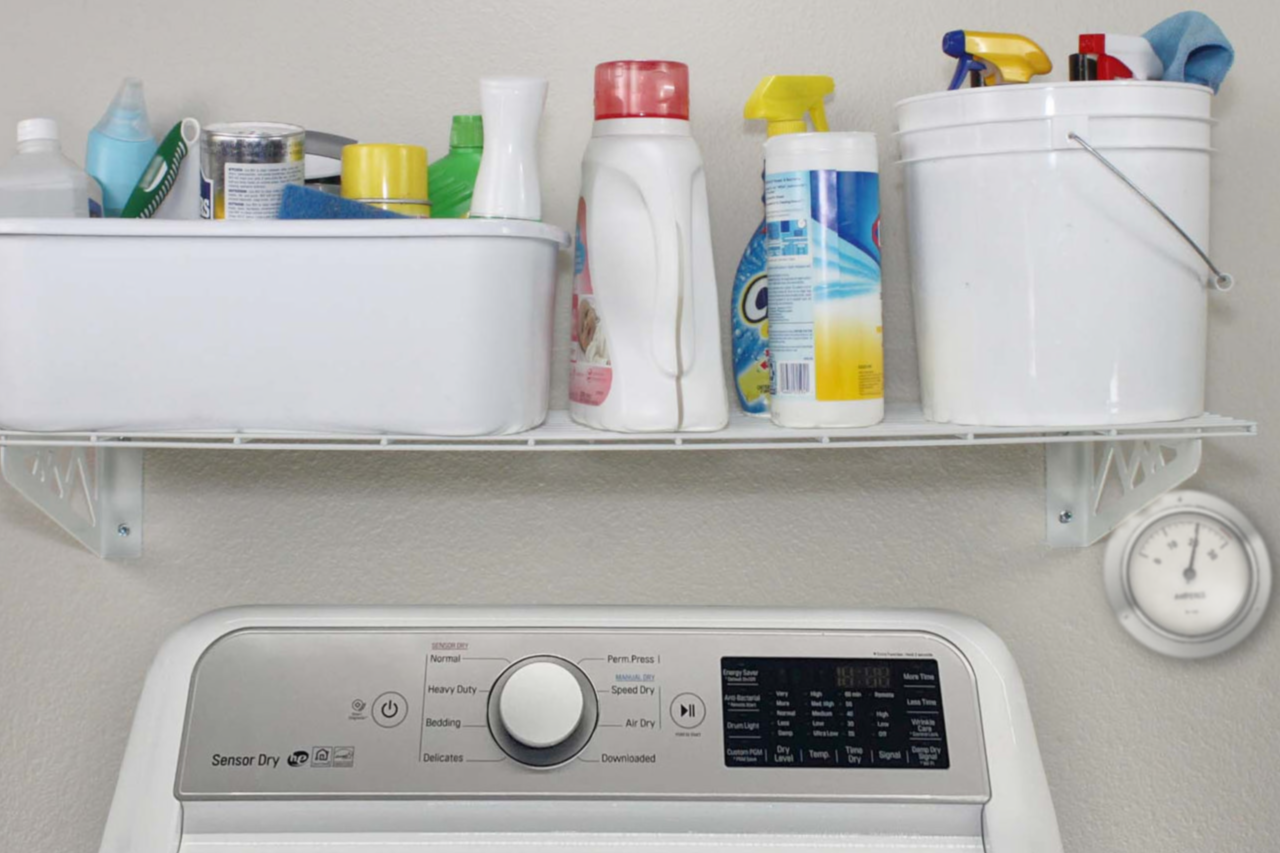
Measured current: A 20
